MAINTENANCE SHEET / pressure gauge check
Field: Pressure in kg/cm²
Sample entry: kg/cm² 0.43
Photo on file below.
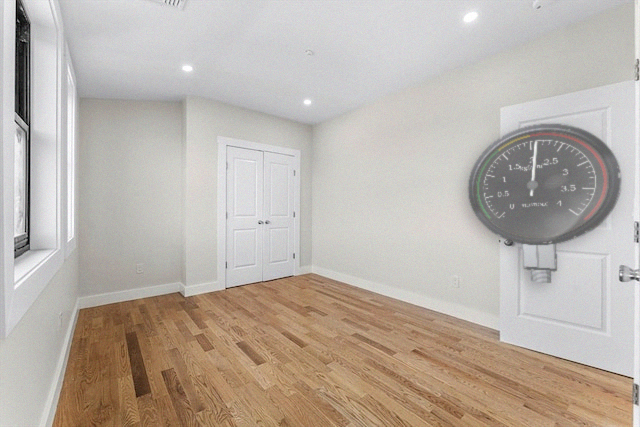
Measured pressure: kg/cm² 2.1
